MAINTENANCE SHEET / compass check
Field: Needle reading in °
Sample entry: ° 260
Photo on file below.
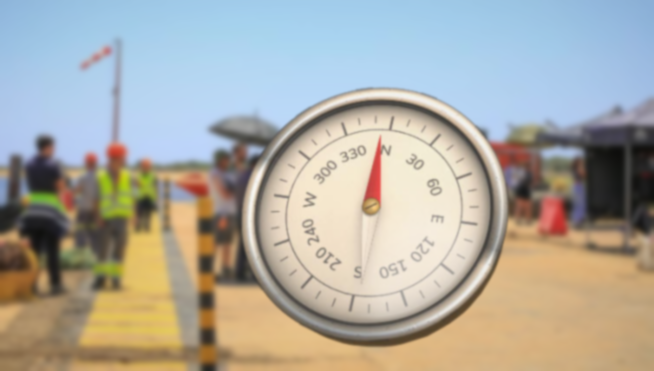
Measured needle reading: ° 355
